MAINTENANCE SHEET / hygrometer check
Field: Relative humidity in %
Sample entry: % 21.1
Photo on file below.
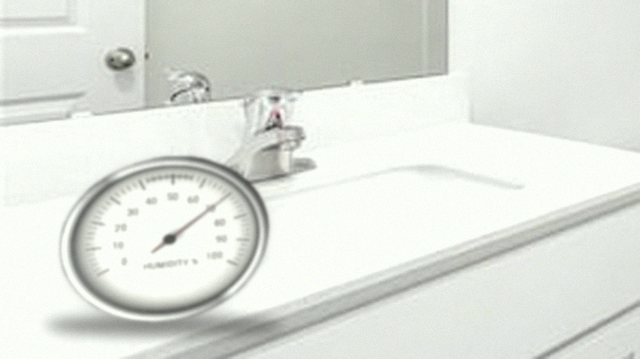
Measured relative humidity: % 70
